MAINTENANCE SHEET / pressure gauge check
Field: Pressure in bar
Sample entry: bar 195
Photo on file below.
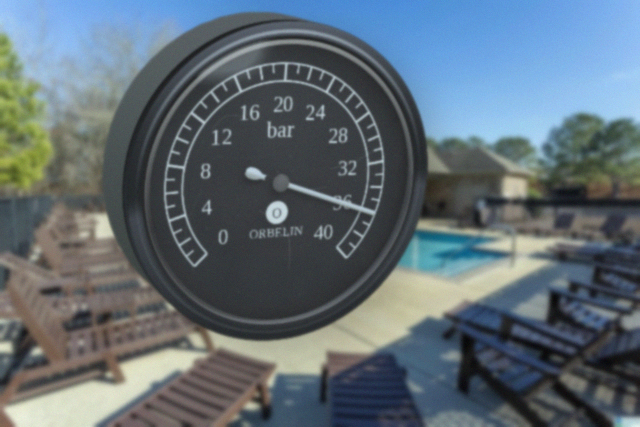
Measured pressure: bar 36
